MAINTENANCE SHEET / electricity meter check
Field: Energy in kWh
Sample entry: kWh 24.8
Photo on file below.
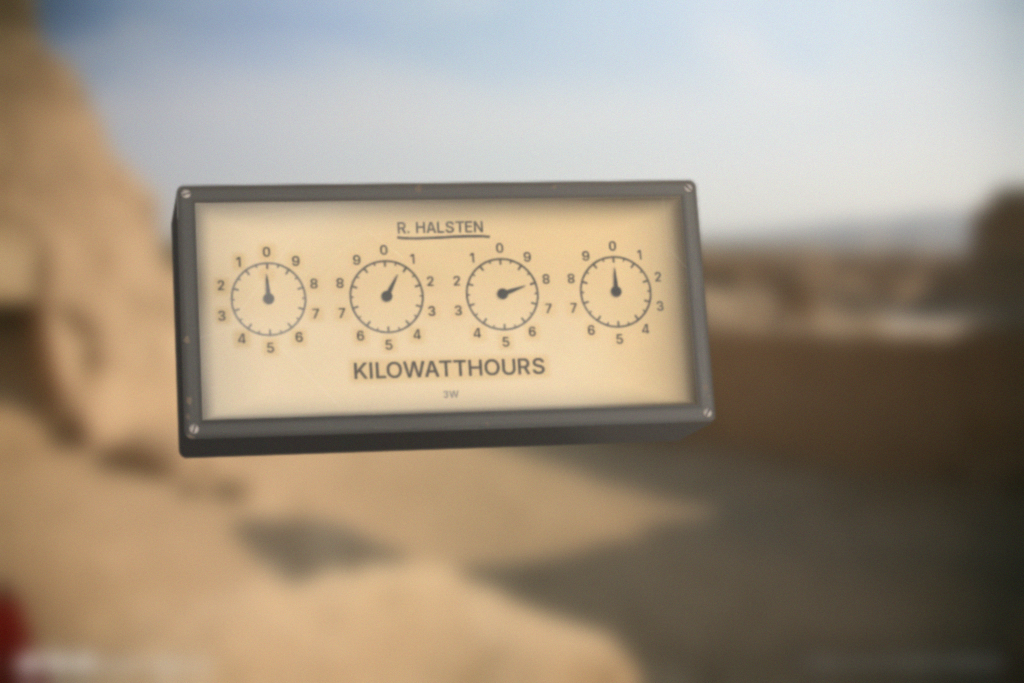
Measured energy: kWh 80
